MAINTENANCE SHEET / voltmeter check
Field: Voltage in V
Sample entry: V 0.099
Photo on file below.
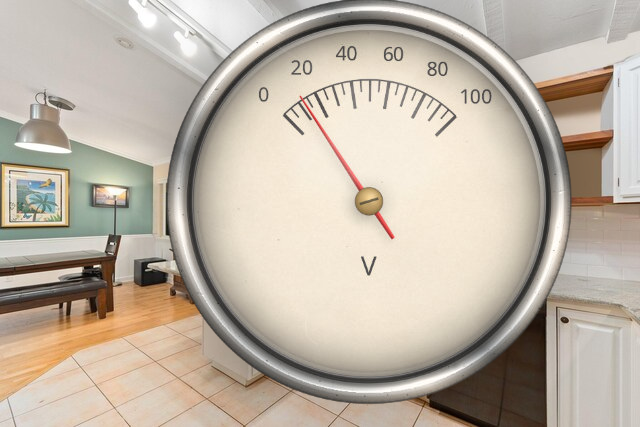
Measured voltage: V 12.5
